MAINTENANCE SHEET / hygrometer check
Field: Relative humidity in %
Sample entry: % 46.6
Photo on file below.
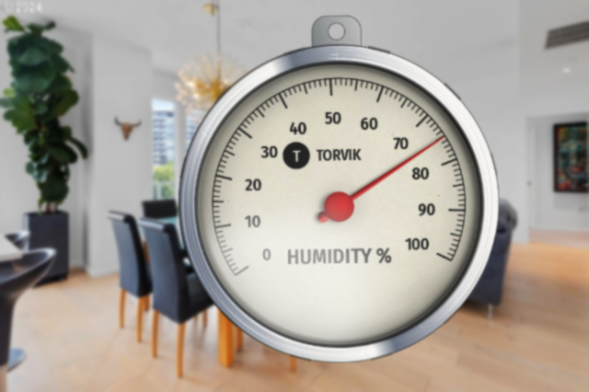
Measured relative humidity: % 75
